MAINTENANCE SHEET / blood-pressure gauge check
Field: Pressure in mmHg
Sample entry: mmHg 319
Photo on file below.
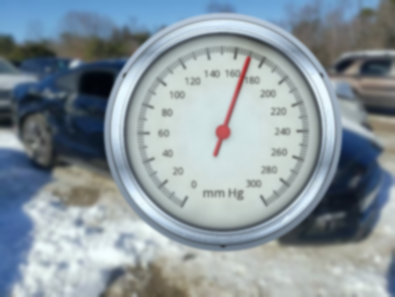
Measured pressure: mmHg 170
